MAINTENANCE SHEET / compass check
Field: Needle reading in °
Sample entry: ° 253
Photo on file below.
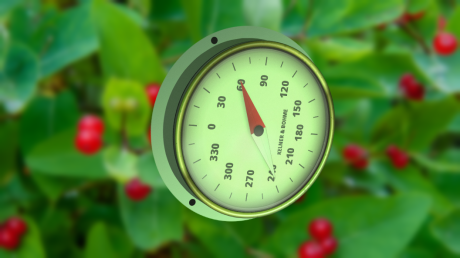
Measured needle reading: ° 60
